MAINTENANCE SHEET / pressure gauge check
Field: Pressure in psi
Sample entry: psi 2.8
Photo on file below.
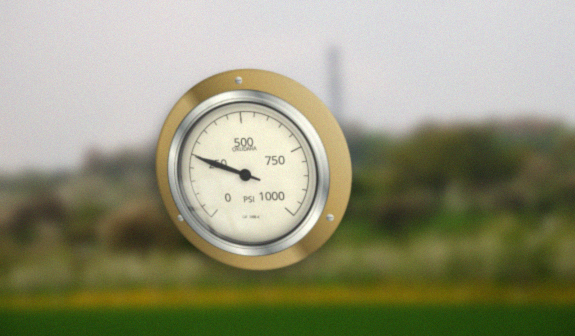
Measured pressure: psi 250
